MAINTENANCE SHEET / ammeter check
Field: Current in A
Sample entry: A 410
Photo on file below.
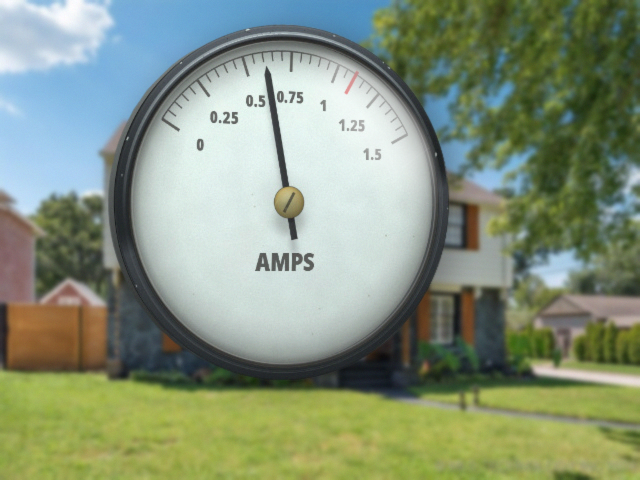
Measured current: A 0.6
